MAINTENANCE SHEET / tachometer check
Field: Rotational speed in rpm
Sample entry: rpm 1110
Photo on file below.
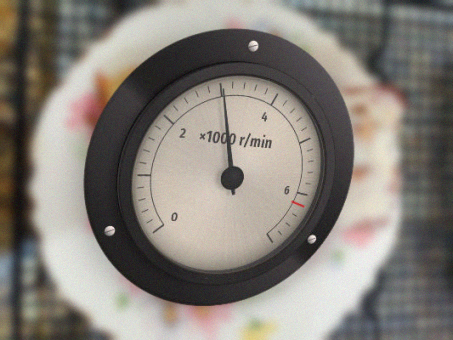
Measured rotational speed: rpm 3000
